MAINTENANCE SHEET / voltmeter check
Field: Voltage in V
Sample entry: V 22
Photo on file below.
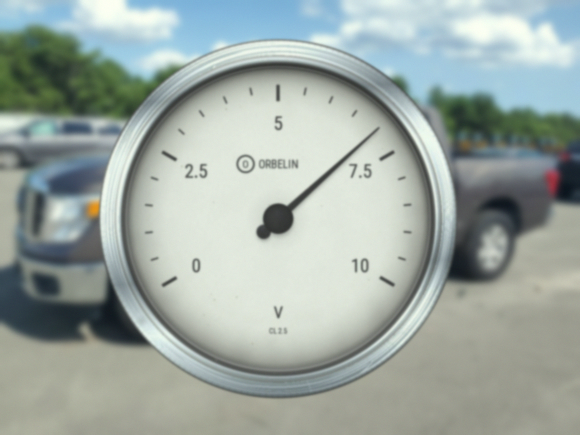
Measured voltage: V 7
